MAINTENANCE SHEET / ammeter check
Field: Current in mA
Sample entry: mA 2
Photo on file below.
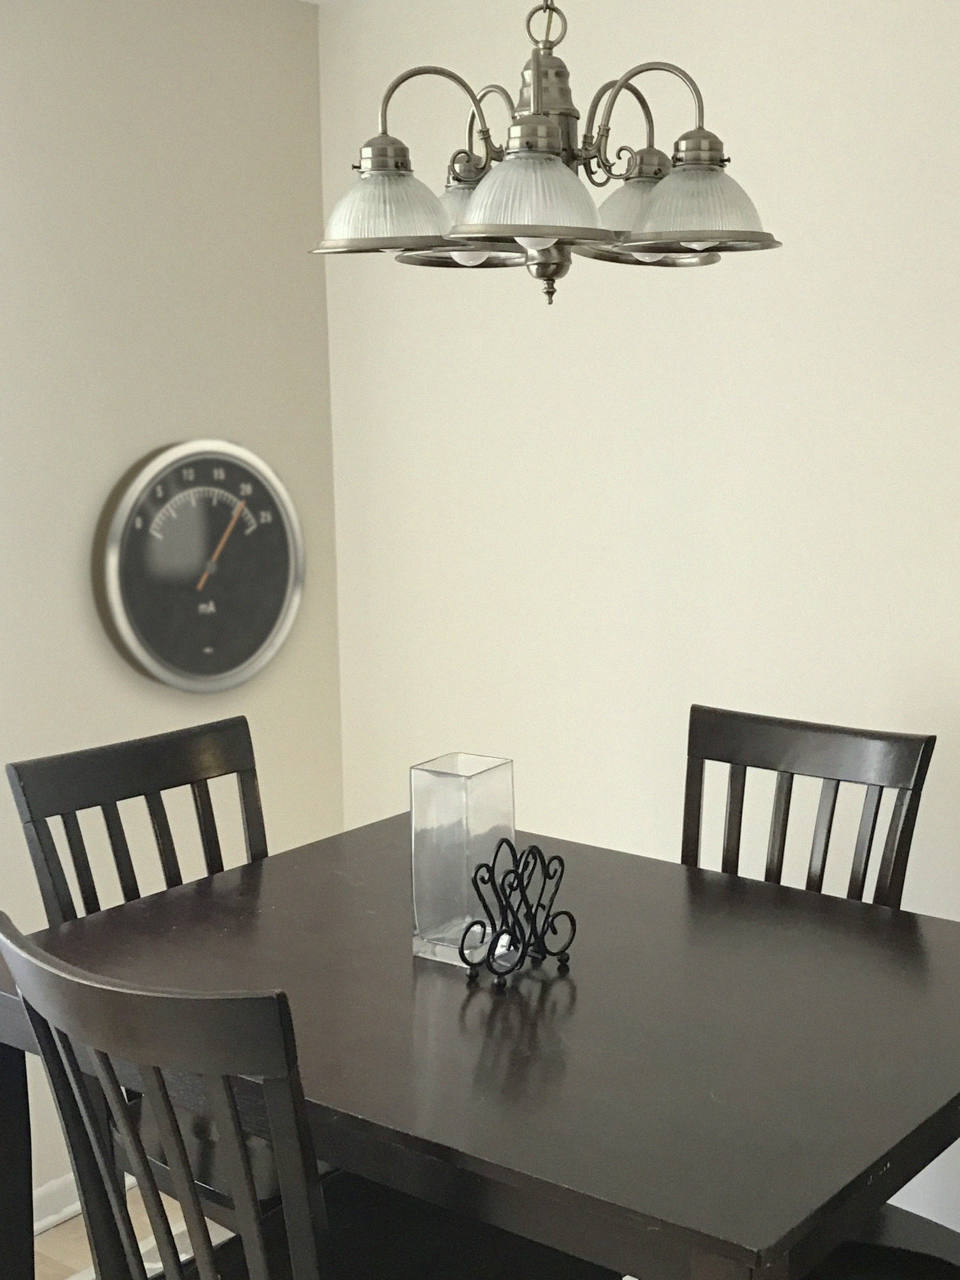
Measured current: mA 20
